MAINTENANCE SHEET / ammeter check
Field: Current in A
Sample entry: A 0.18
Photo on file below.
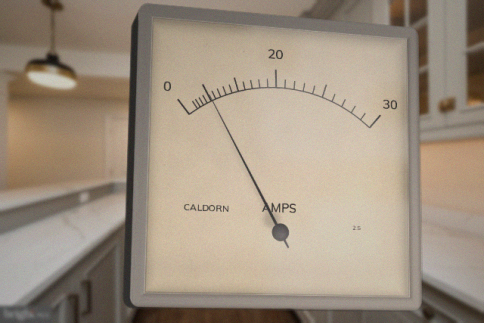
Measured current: A 10
